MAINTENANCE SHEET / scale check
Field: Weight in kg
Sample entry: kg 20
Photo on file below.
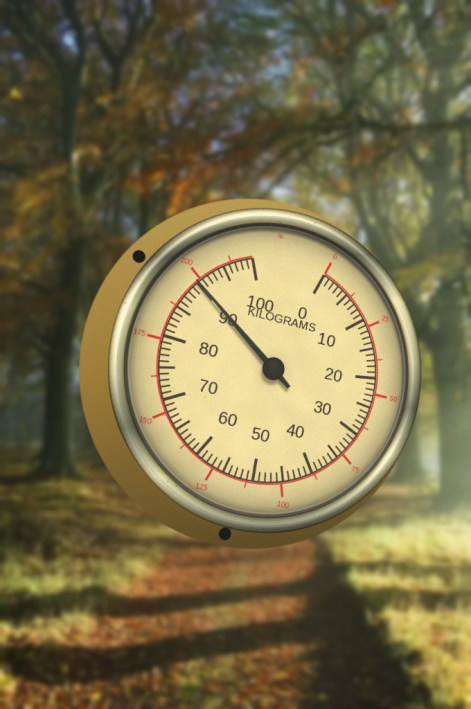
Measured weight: kg 90
